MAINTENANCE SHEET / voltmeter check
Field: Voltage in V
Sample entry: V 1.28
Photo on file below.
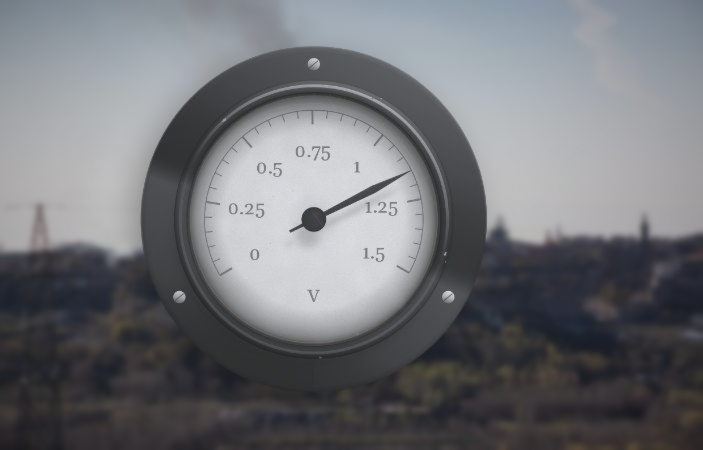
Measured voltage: V 1.15
